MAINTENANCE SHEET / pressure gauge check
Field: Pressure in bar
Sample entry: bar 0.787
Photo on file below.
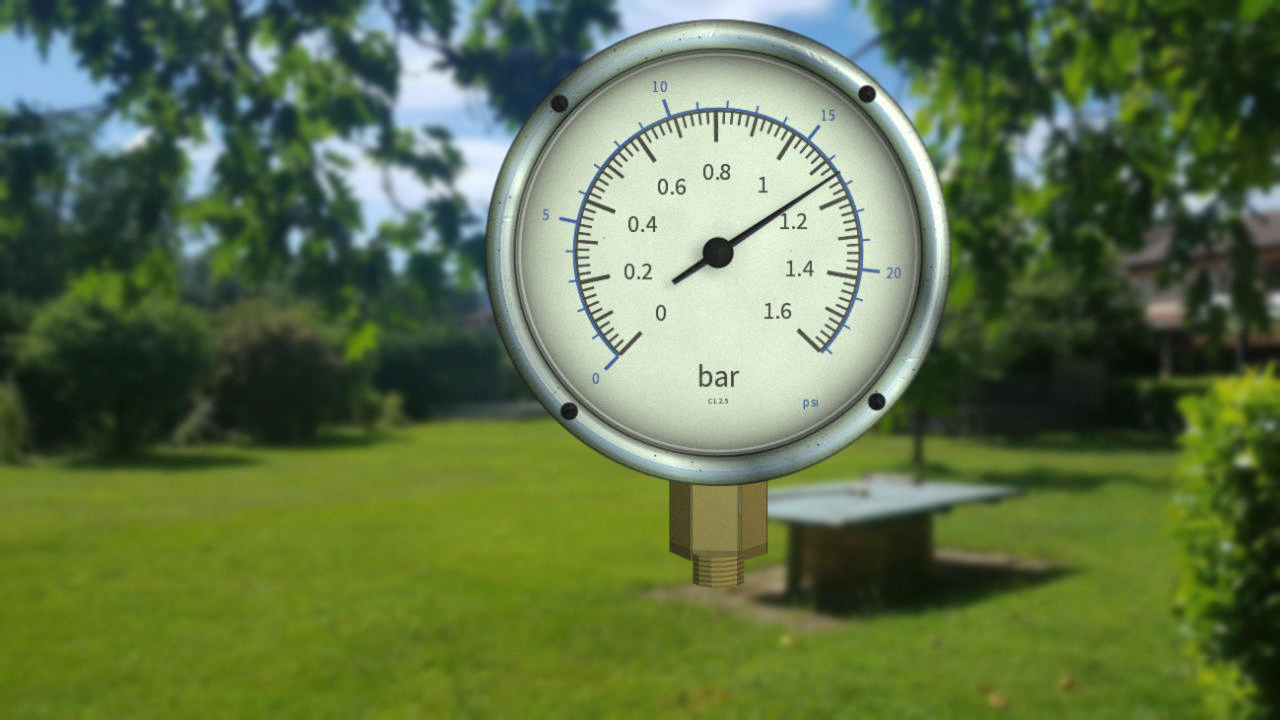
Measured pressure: bar 1.14
